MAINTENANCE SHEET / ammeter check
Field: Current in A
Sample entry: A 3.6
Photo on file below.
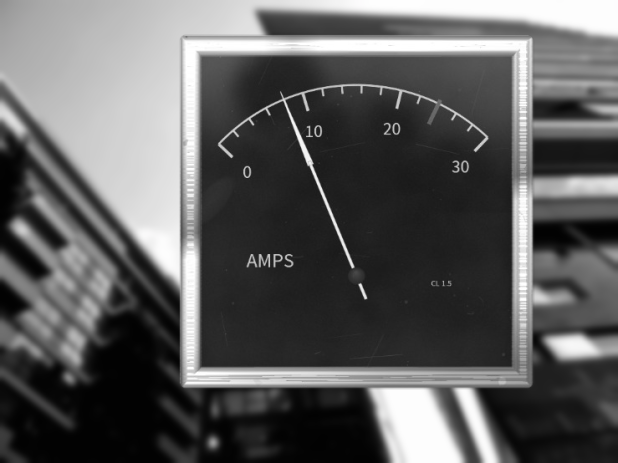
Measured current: A 8
